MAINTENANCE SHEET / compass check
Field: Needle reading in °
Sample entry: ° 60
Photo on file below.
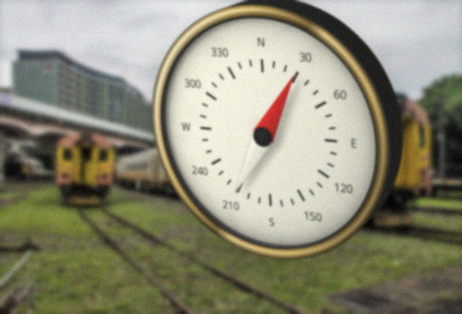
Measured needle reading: ° 30
